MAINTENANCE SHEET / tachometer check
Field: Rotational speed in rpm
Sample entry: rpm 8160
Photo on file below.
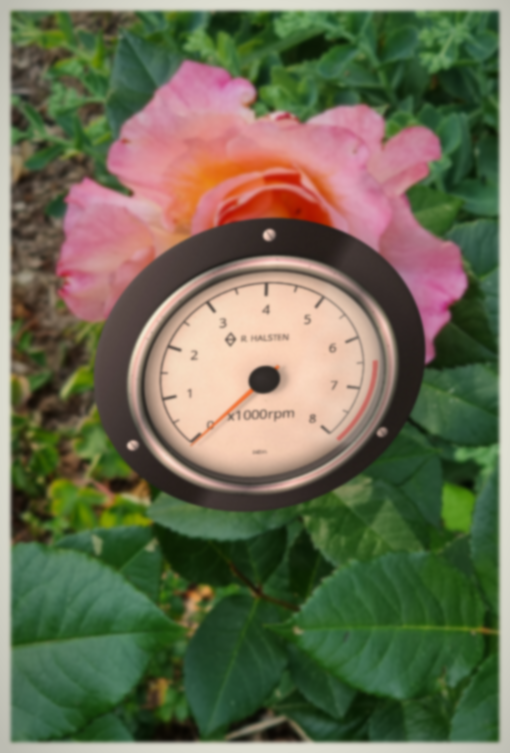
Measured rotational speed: rpm 0
